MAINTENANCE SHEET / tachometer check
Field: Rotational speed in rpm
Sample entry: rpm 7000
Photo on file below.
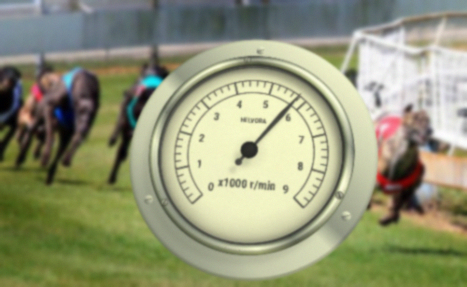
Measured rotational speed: rpm 5800
